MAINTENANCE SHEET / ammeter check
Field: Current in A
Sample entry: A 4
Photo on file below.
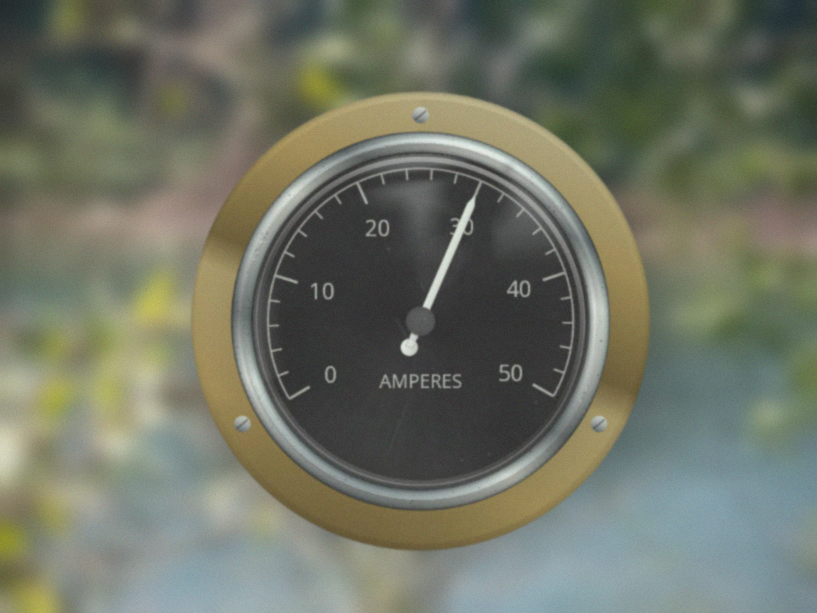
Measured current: A 30
